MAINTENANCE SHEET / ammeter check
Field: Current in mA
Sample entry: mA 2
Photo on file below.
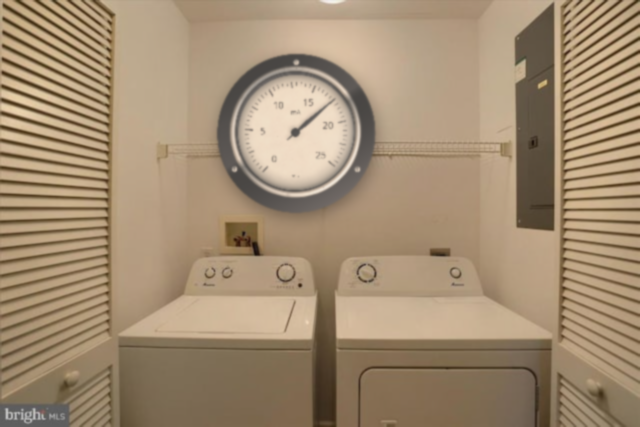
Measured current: mA 17.5
